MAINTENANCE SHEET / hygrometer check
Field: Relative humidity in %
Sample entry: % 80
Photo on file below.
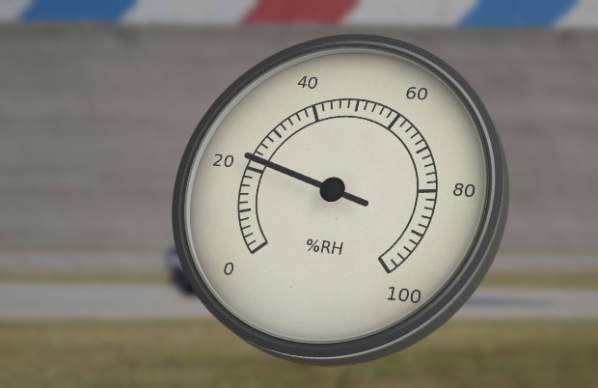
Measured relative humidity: % 22
